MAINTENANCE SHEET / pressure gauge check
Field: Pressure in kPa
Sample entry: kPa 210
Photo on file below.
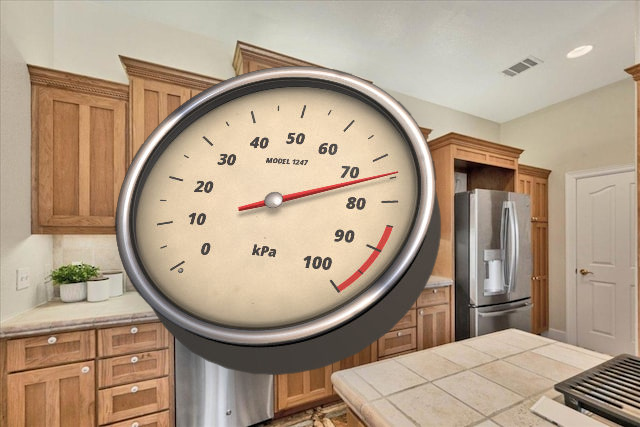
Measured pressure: kPa 75
